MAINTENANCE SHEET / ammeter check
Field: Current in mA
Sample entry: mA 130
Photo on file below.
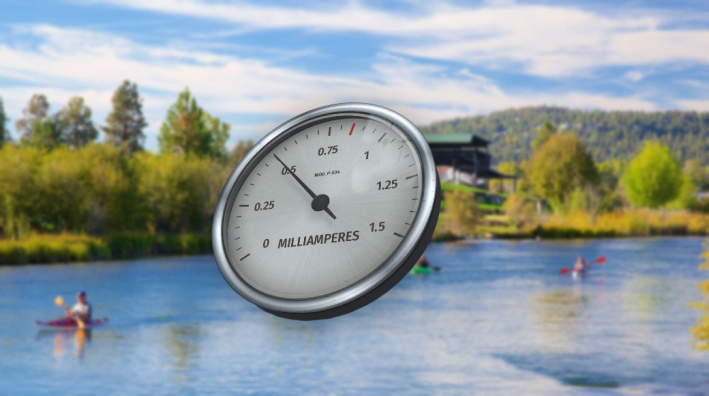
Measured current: mA 0.5
